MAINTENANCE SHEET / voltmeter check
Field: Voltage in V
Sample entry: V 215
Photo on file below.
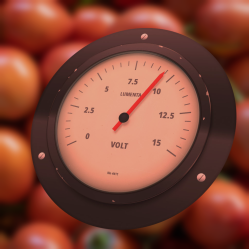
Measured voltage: V 9.5
